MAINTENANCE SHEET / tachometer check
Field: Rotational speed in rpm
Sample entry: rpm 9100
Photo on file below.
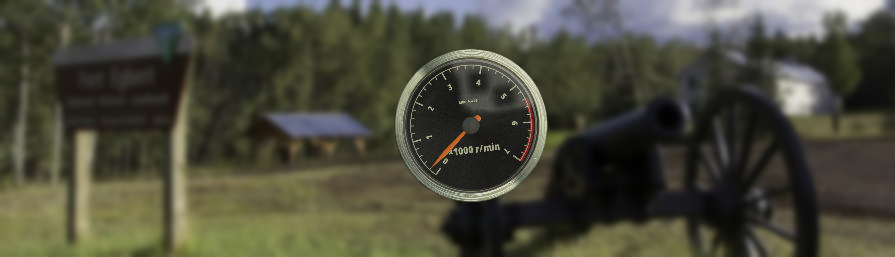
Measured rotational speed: rpm 200
